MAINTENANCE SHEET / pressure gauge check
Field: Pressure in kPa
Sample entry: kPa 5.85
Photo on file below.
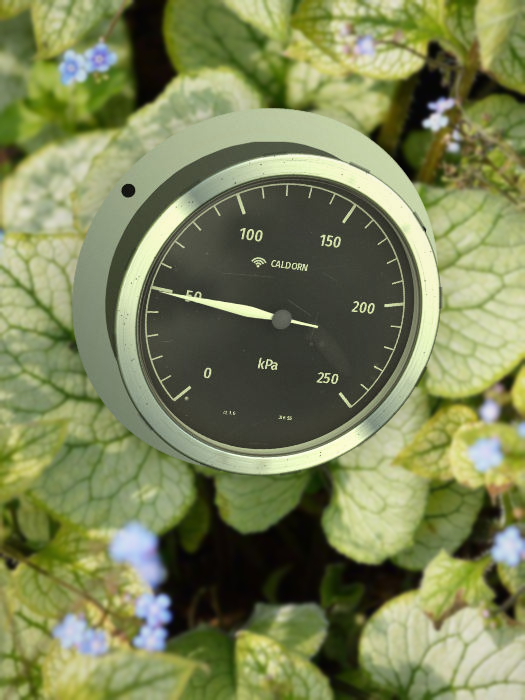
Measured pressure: kPa 50
